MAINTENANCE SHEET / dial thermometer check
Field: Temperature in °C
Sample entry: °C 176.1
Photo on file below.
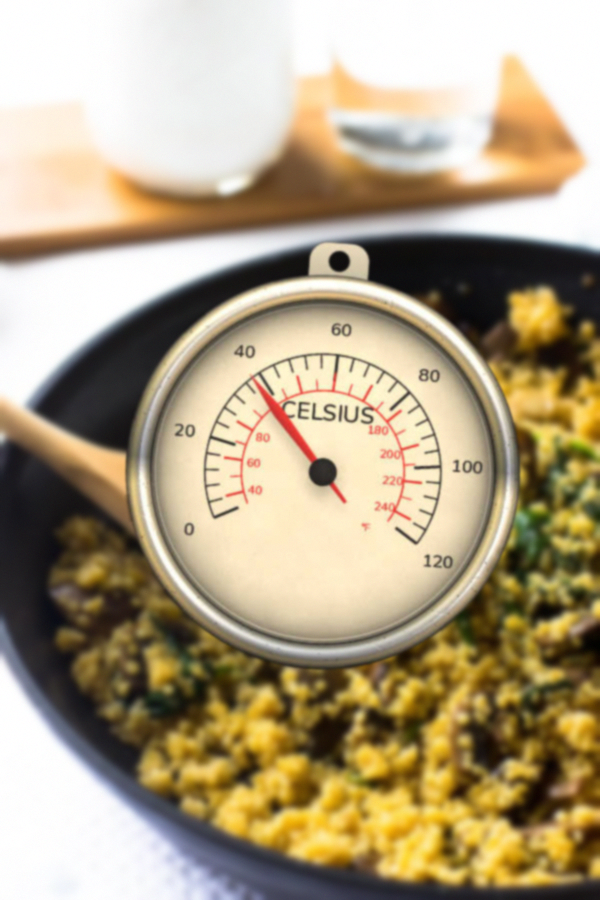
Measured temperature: °C 38
